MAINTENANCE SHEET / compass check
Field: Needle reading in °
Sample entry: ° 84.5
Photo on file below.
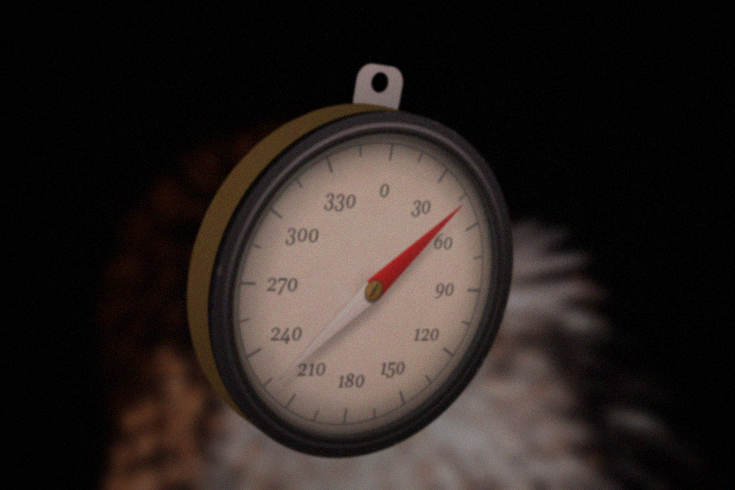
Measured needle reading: ° 45
